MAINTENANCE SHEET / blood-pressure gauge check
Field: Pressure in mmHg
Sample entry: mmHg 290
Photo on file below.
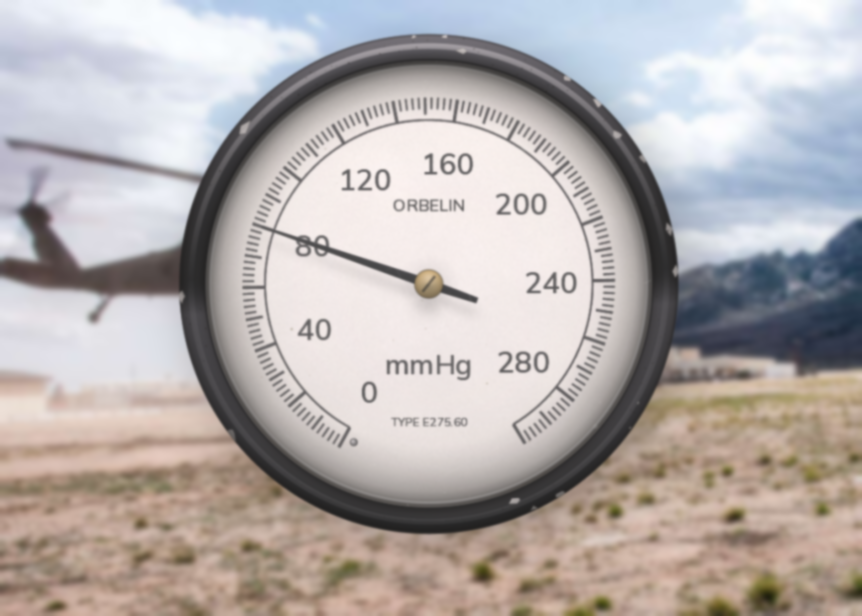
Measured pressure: mmHg 80
